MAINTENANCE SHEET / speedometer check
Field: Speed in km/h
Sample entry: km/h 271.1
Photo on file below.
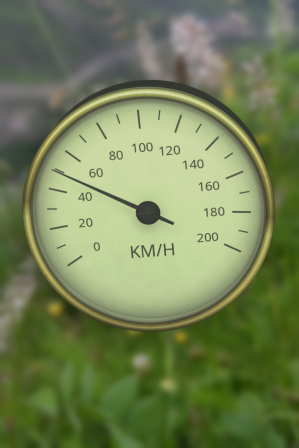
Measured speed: km/h 50
